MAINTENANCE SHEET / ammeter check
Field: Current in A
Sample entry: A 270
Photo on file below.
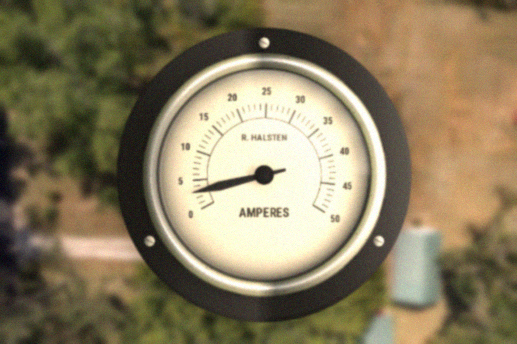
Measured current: A 3
